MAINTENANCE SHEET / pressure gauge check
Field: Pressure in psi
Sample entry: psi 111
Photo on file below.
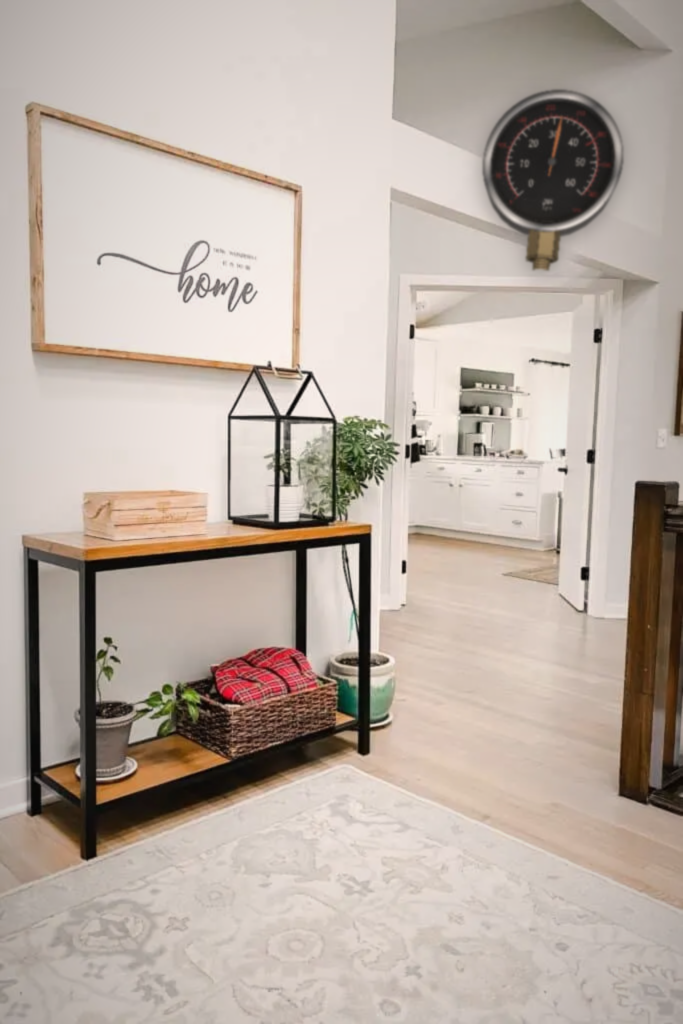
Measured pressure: psi 32
